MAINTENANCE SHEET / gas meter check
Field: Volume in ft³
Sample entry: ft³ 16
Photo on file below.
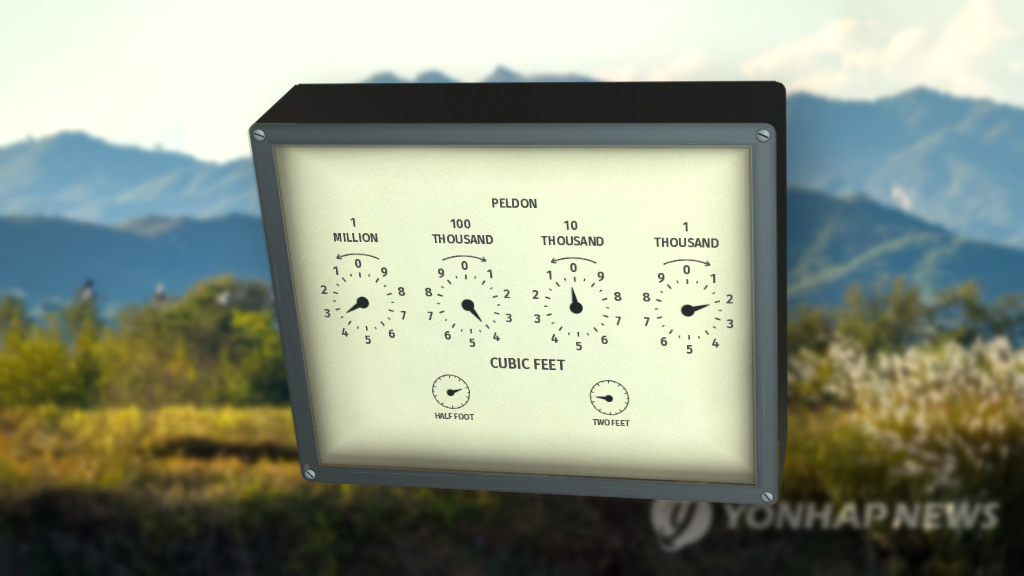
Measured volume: ft³ 340200
